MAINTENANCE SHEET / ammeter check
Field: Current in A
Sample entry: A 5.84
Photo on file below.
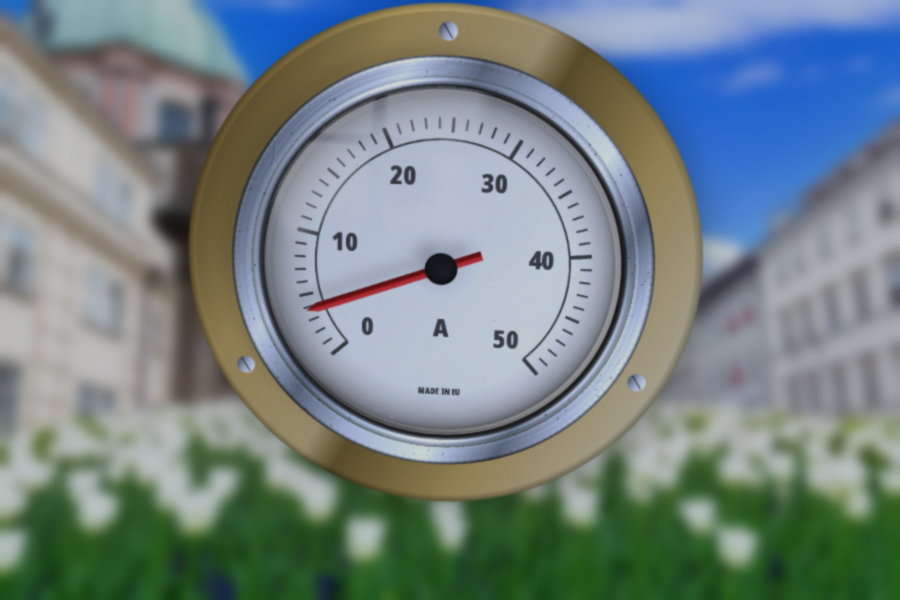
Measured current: A 4
